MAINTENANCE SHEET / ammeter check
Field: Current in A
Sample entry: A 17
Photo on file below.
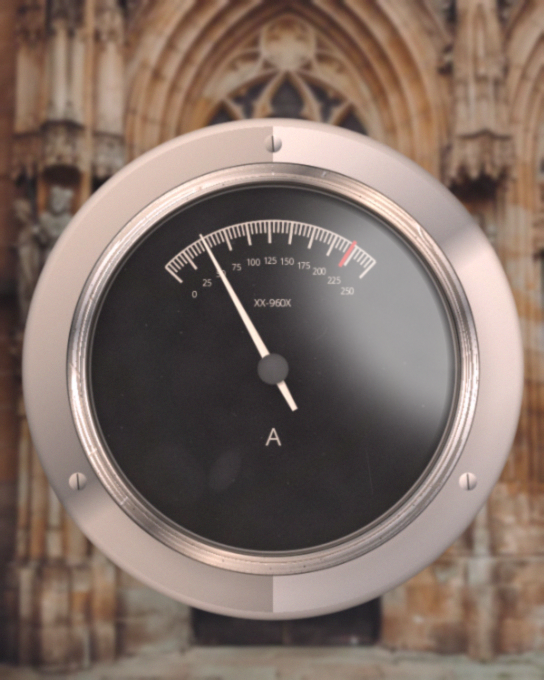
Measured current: A 50
